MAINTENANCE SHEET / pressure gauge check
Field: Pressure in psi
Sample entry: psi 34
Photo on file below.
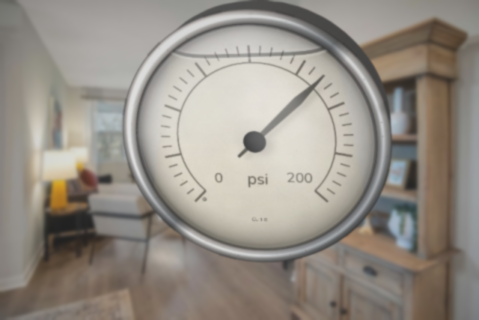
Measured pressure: psi 135
